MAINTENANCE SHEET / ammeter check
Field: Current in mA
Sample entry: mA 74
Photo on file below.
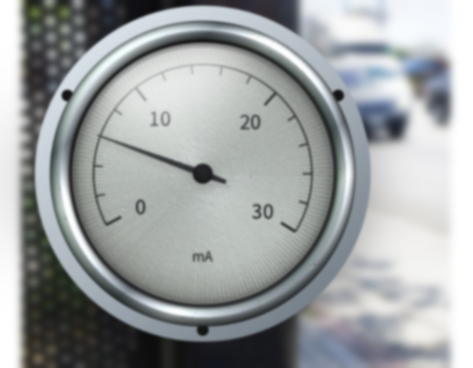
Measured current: mA 6
